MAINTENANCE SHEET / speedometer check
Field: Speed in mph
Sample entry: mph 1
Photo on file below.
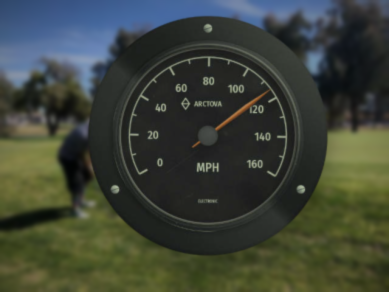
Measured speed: mph 115
